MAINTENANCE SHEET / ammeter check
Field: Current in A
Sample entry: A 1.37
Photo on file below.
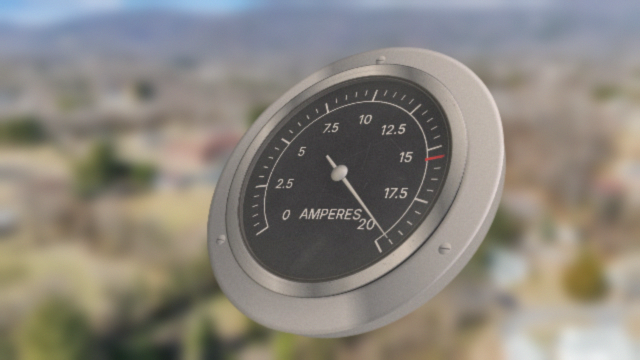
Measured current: A 19.5
